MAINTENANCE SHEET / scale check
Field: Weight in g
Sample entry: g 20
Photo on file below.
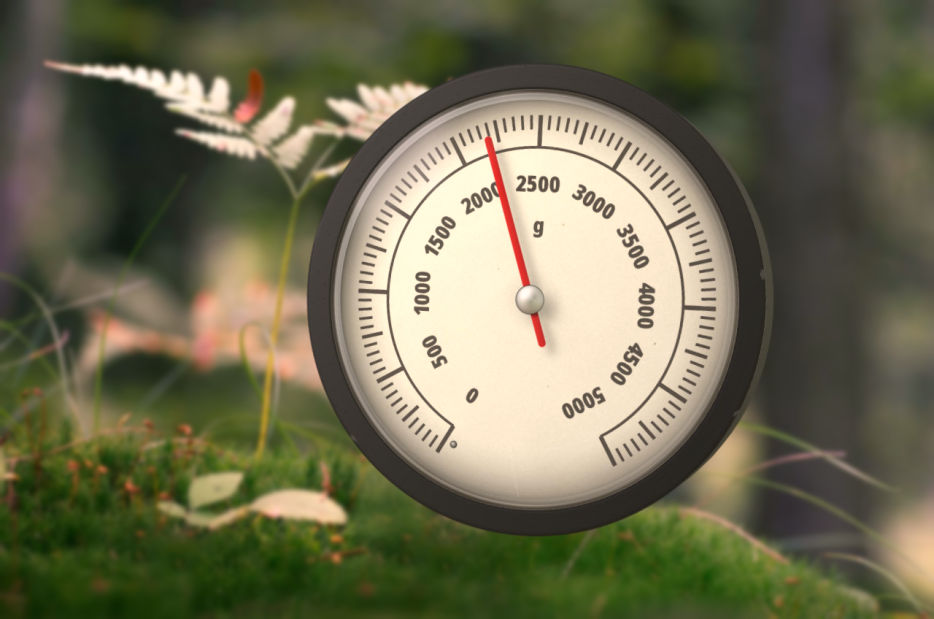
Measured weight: g 2200
